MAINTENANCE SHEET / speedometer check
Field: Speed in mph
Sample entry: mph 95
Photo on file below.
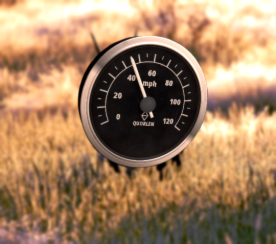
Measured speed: mph 45
